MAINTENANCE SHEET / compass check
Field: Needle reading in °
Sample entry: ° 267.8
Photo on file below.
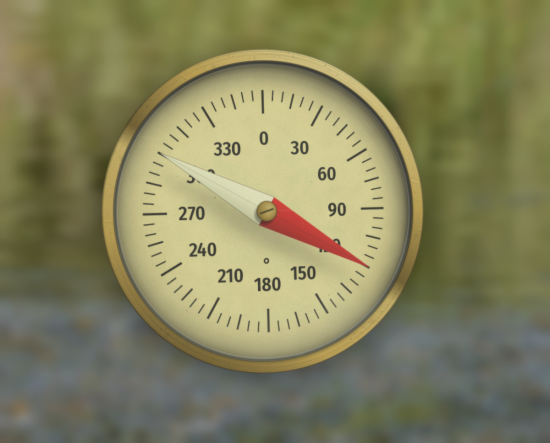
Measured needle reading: ° 120
